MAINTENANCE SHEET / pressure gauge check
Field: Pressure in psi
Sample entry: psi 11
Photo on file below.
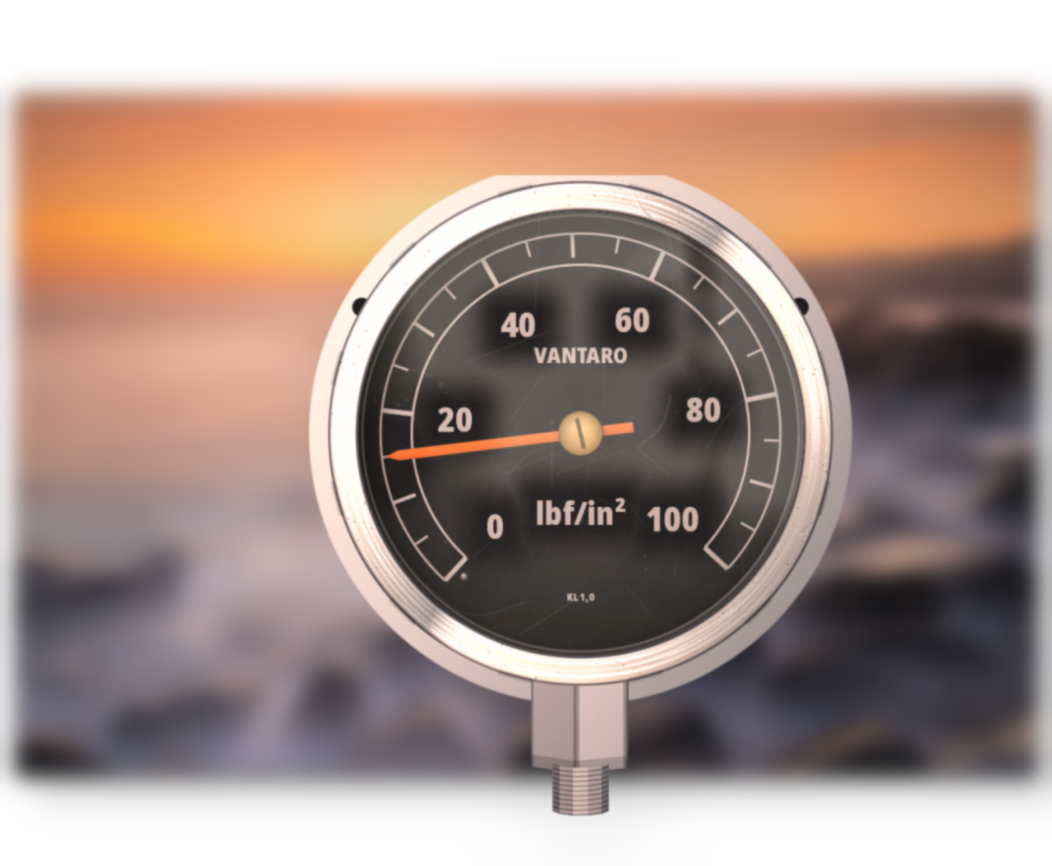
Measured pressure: psi 15
